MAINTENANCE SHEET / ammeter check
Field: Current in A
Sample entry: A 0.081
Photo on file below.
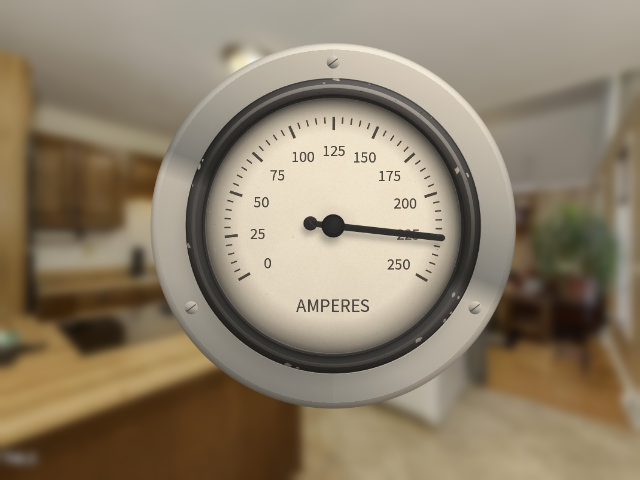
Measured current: A 225
